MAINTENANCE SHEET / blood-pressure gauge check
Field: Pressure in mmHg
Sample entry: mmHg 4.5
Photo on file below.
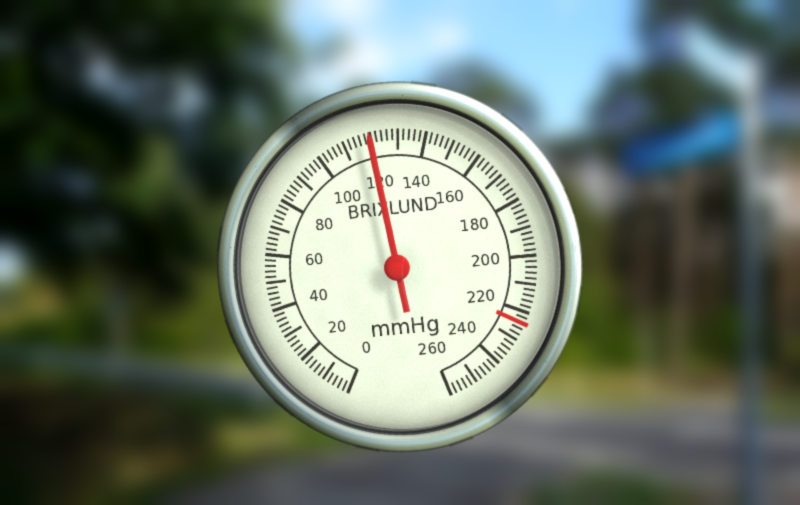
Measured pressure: mmHg 120
